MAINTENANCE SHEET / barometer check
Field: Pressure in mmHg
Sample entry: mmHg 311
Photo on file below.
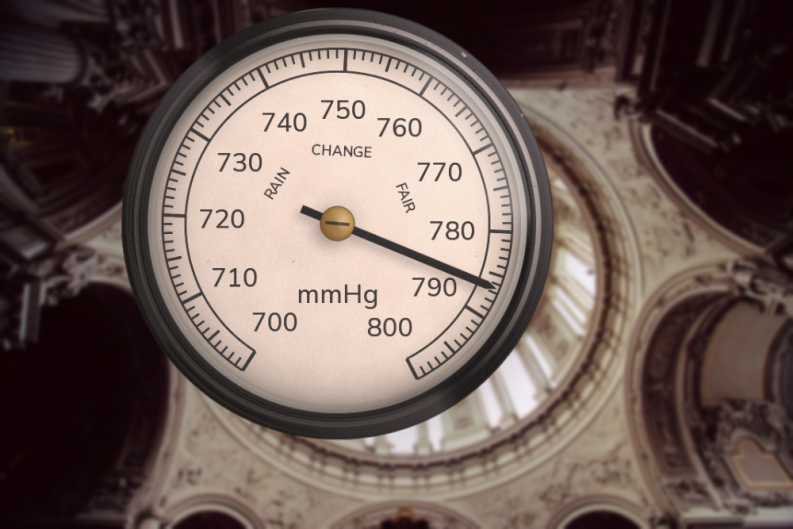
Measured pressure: mmHg 786.5
